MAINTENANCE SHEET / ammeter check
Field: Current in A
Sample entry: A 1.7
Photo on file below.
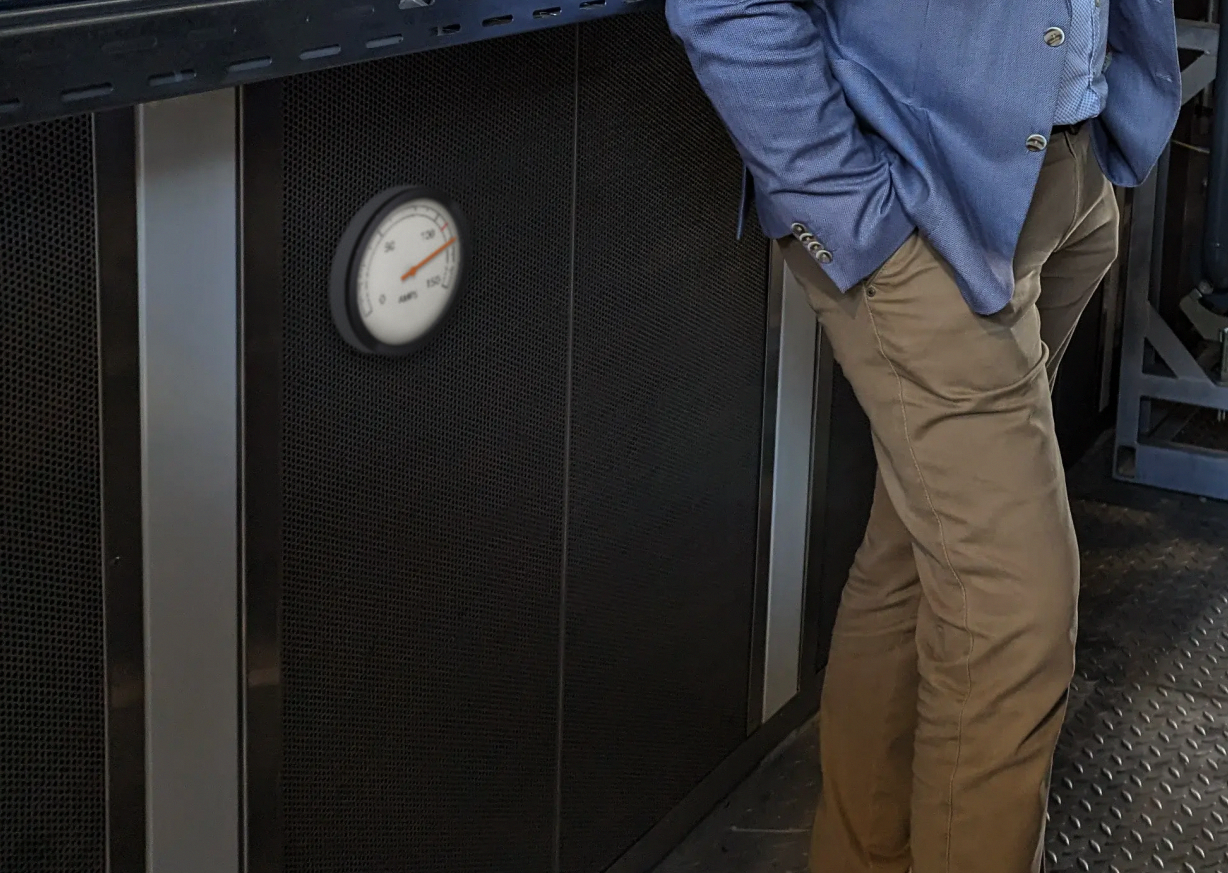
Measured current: A 120
